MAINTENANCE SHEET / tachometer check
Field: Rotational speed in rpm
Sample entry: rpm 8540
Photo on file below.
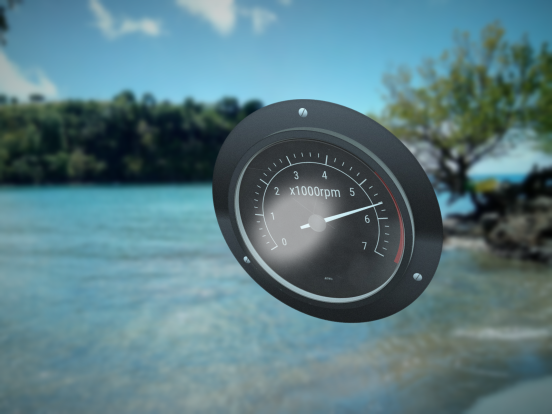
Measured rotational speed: rpm 5600
